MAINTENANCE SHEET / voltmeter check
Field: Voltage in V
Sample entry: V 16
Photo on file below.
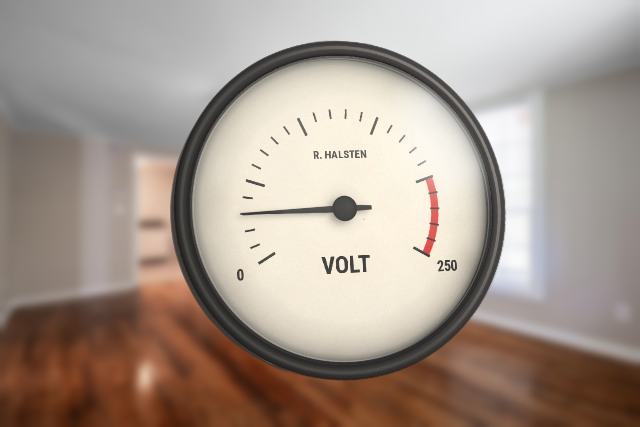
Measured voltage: V 30
